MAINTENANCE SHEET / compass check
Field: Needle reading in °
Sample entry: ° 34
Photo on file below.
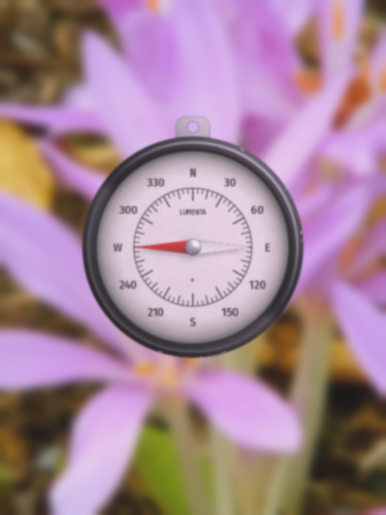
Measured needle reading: ° 270
